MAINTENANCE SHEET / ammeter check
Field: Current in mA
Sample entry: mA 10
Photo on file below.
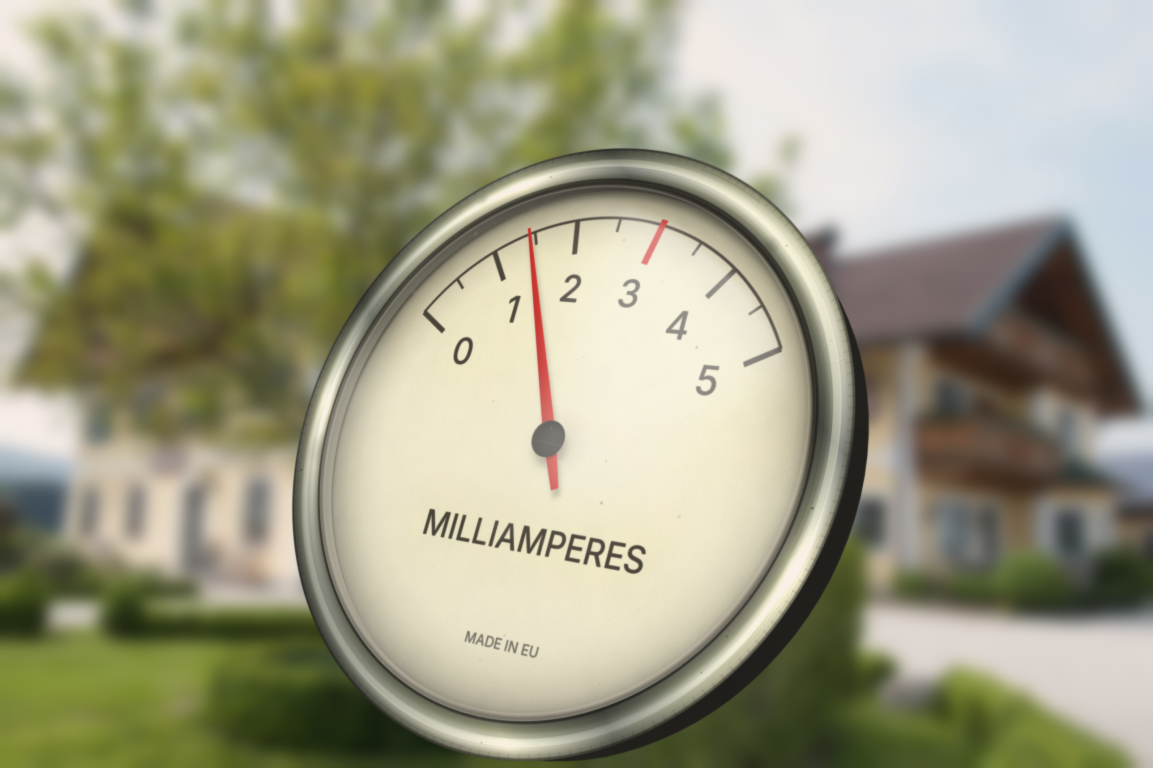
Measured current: mA 1.5
